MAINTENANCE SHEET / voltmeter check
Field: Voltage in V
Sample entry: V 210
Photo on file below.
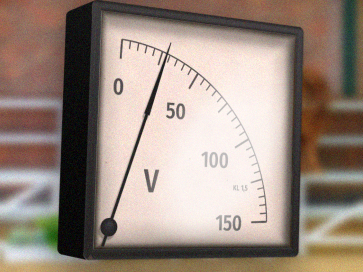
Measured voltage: V 27.5
